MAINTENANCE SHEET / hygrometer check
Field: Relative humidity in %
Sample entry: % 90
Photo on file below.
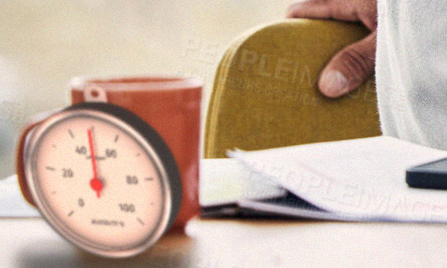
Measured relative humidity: % 50
